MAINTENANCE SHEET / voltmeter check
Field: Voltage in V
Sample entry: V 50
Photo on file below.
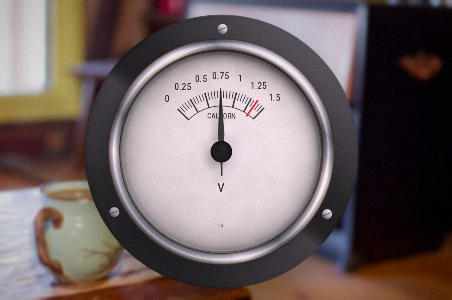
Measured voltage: V 0.75
